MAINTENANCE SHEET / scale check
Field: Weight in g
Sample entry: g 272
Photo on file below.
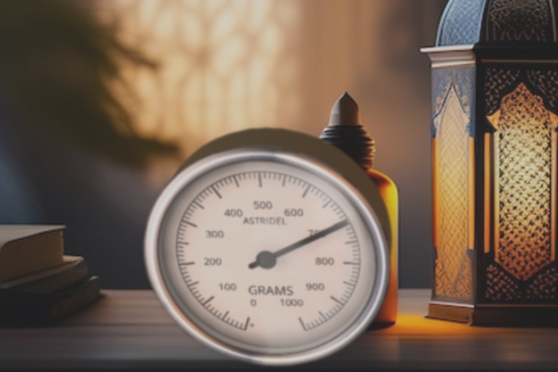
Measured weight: g 700
